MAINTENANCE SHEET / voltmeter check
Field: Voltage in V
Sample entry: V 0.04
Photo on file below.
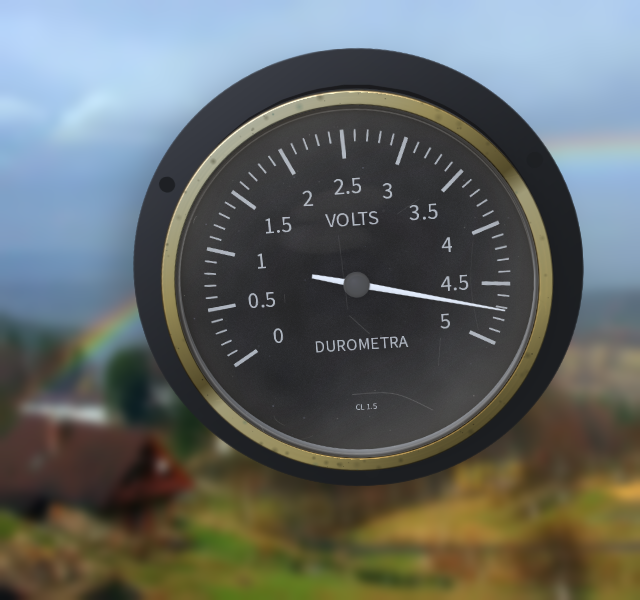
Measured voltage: V 4.7
